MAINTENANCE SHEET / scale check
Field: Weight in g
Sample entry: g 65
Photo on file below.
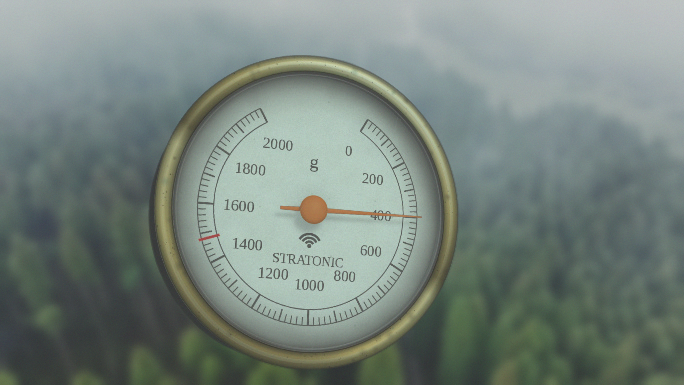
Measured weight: g 400
